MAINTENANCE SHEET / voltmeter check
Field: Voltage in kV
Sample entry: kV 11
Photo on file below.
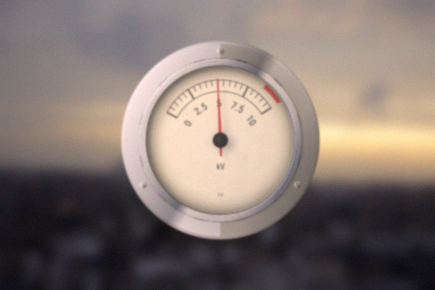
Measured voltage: kV 5
